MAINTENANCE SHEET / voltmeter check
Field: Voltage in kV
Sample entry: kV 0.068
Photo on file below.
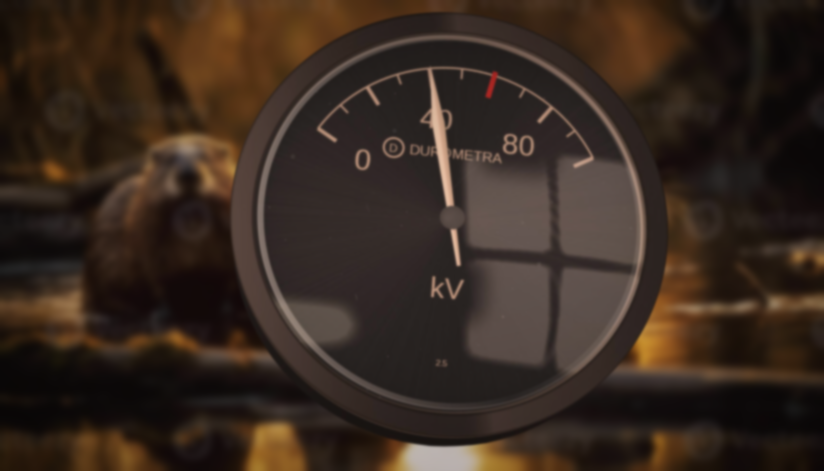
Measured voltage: kV 40
